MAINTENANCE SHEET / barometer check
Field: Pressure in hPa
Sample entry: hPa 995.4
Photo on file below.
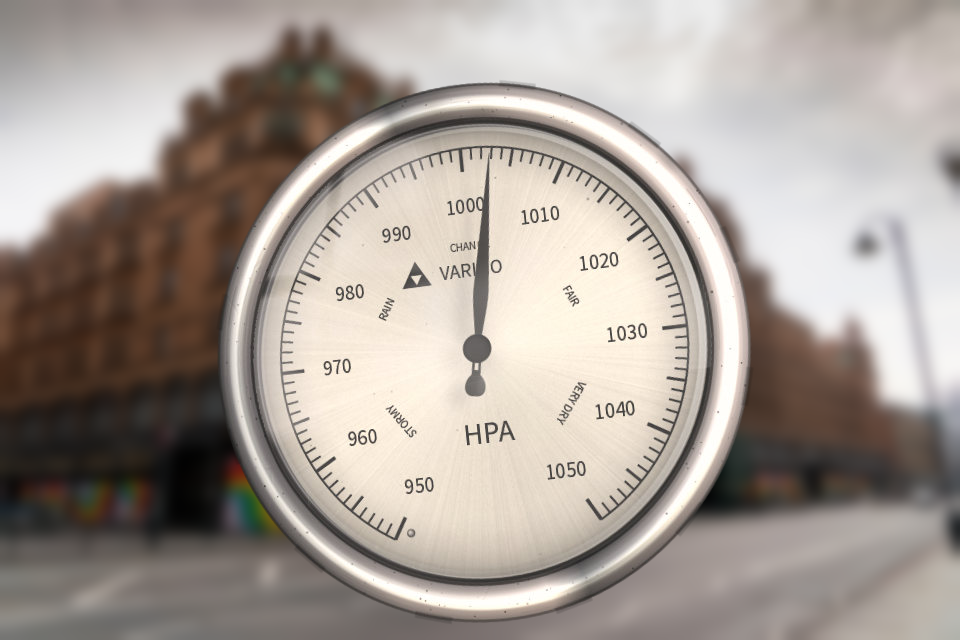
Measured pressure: hPa 1003
